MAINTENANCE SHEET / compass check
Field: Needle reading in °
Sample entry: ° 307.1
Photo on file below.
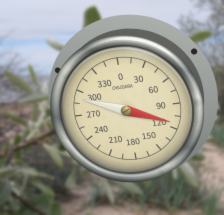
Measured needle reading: ° 112.5
